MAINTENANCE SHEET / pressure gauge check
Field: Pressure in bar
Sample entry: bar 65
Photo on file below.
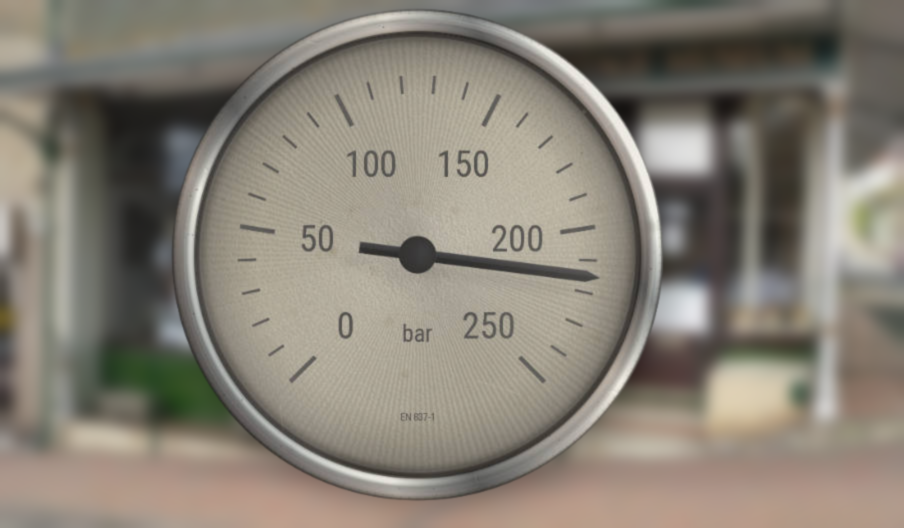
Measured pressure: bar 215
